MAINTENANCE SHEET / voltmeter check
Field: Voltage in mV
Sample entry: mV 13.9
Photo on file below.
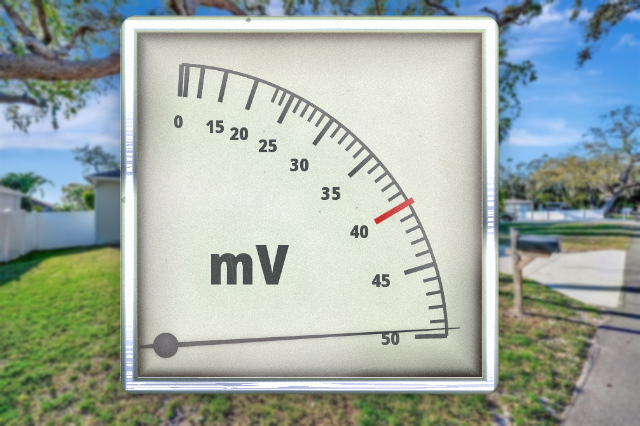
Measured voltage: mV 49.5
